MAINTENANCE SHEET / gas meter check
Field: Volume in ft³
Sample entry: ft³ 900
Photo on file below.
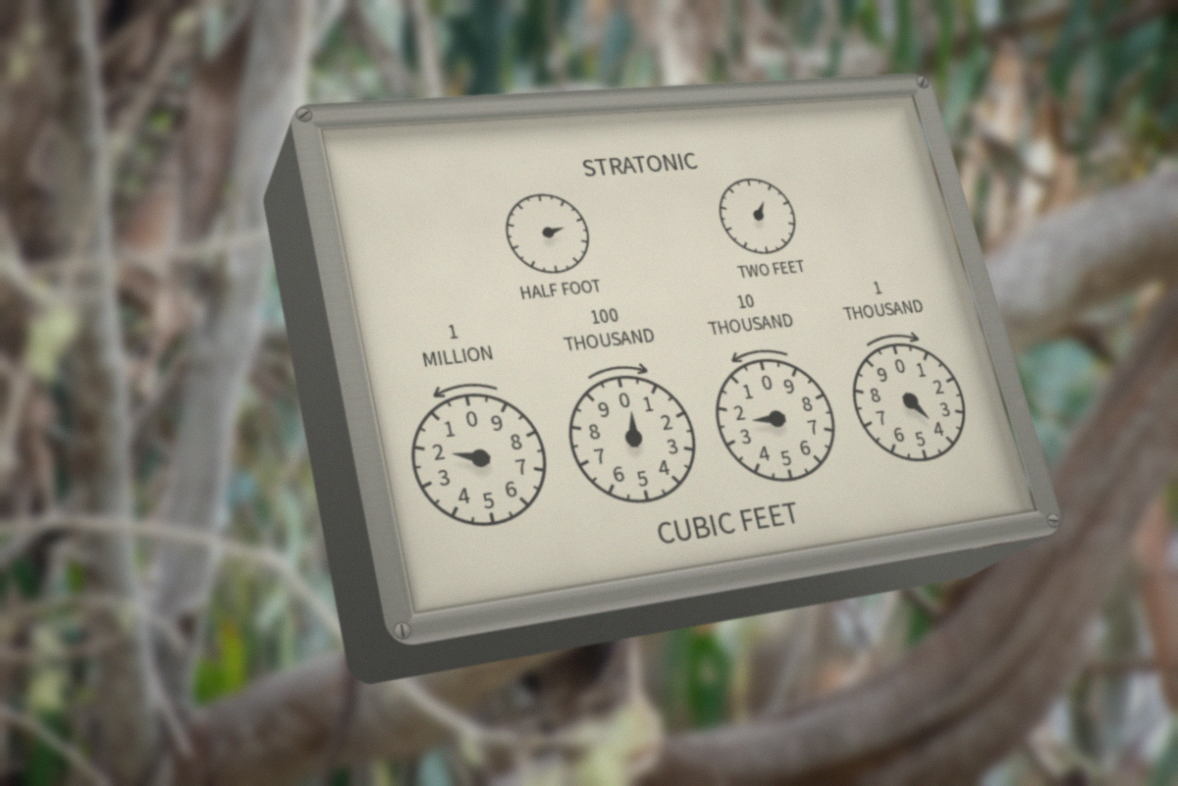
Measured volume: ft³ 202400
